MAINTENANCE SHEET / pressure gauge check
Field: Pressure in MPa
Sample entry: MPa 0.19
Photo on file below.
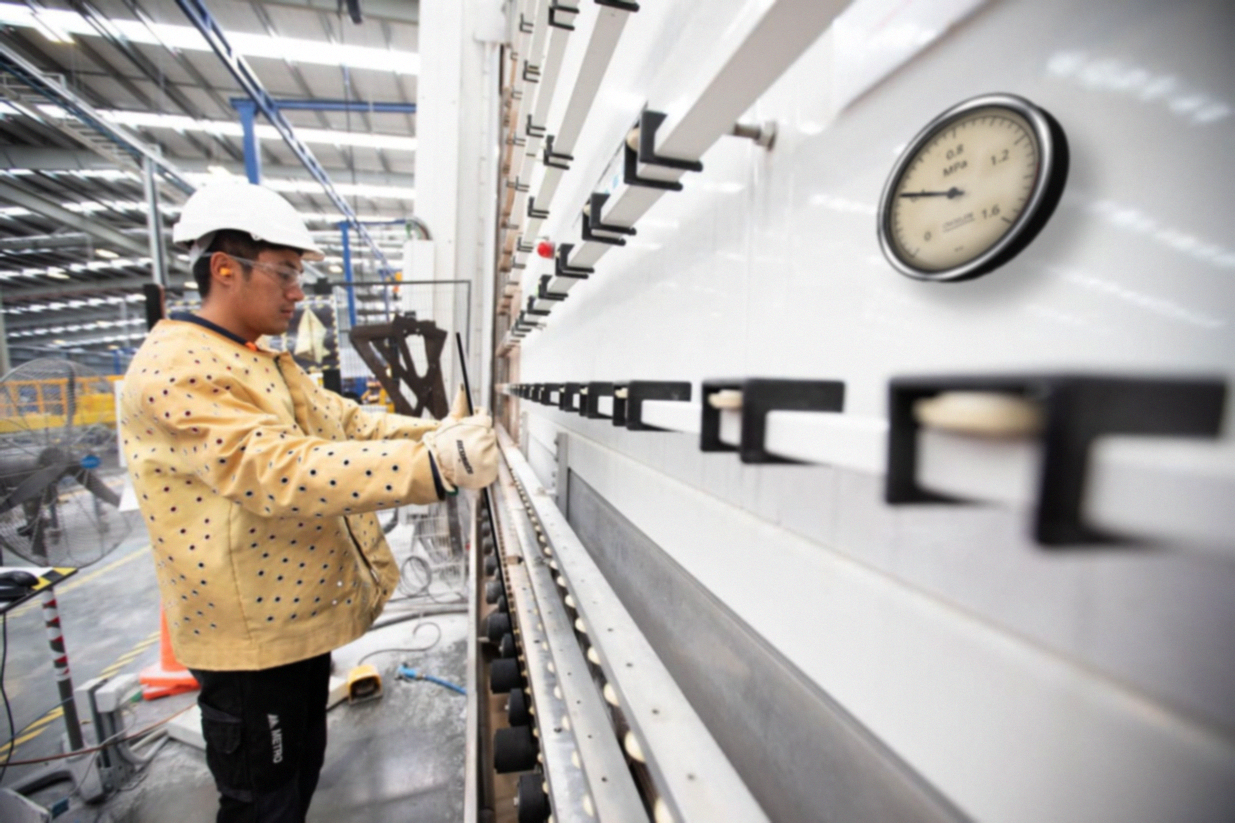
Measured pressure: MPa 0.4
